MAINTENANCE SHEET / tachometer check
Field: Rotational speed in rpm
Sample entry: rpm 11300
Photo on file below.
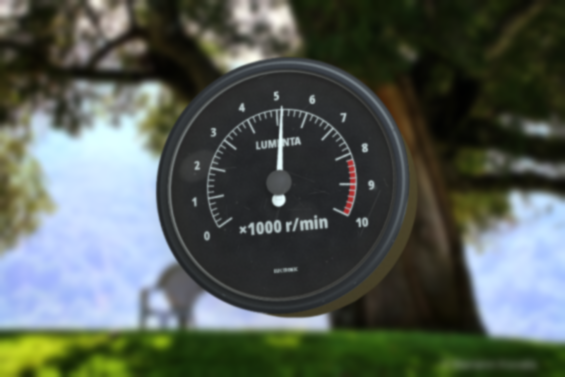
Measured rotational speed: rpm 5200
